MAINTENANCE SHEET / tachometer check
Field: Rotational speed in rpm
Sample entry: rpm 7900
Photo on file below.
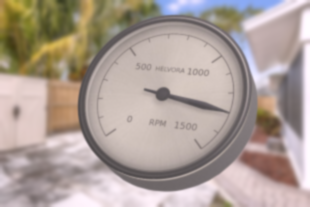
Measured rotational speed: rpm 1300
